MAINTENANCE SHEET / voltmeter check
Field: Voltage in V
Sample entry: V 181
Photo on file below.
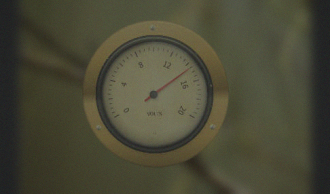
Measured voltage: V 14.5
